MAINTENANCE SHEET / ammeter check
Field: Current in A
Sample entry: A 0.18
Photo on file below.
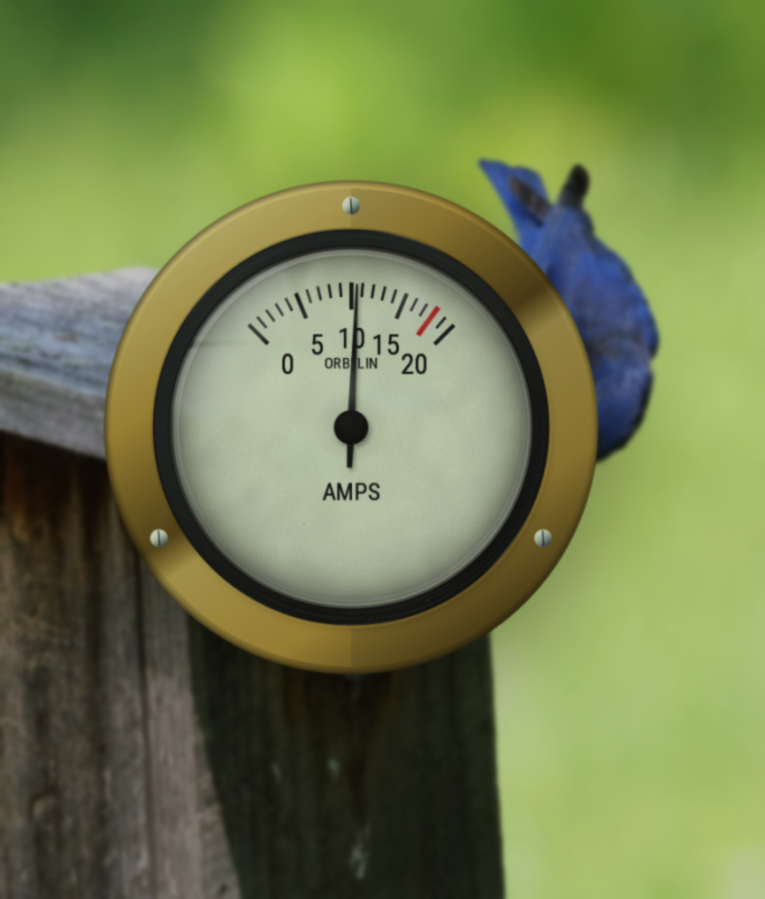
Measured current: A 10.5
